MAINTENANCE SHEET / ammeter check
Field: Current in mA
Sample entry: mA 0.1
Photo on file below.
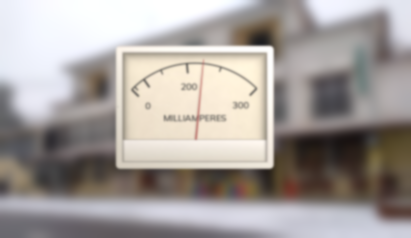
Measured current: mA 225
